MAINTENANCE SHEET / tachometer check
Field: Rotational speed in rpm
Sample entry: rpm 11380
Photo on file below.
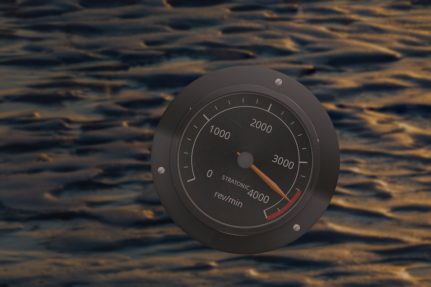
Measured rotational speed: rpm 3600
